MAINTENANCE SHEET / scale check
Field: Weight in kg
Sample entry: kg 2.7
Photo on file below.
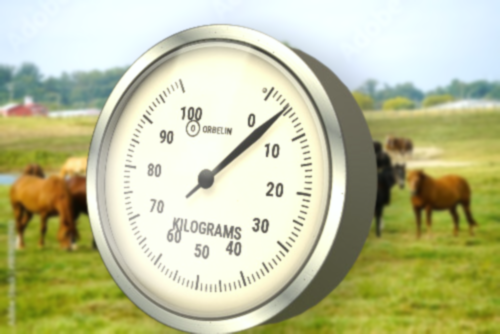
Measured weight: kg 5
